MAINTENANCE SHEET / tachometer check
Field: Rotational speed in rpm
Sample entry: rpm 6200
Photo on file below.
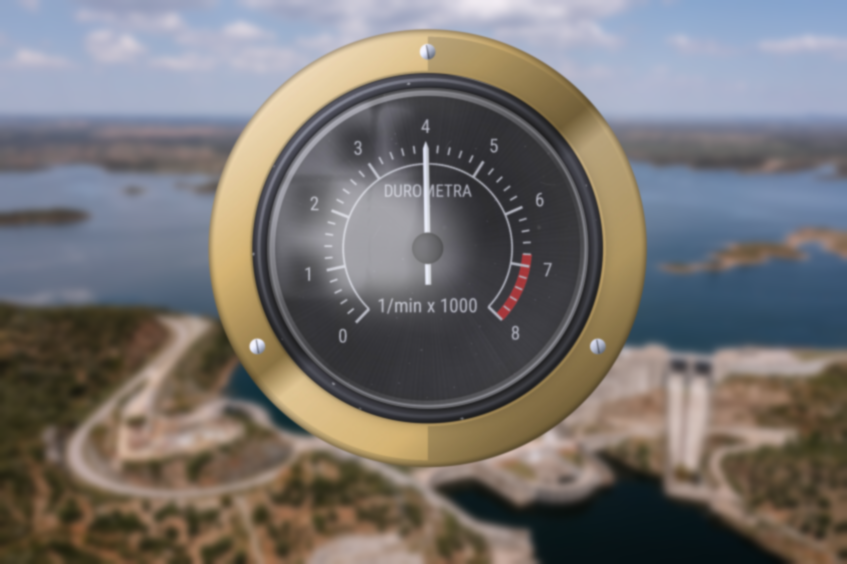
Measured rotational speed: rpm 4000
